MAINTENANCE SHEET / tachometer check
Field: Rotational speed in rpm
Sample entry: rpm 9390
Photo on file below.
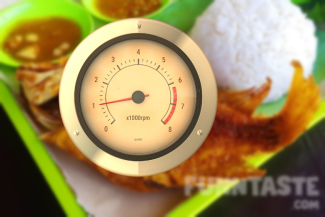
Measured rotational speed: rpm 1000
